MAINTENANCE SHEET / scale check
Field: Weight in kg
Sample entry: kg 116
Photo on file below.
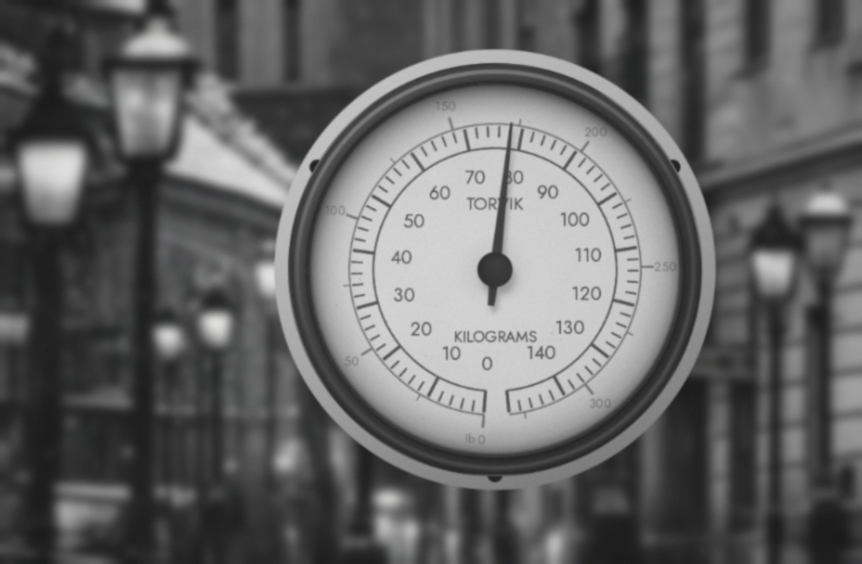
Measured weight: kg 78
